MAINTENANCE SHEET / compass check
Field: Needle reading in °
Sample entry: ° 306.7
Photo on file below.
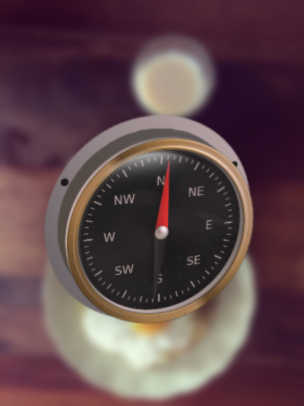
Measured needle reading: ° 5
